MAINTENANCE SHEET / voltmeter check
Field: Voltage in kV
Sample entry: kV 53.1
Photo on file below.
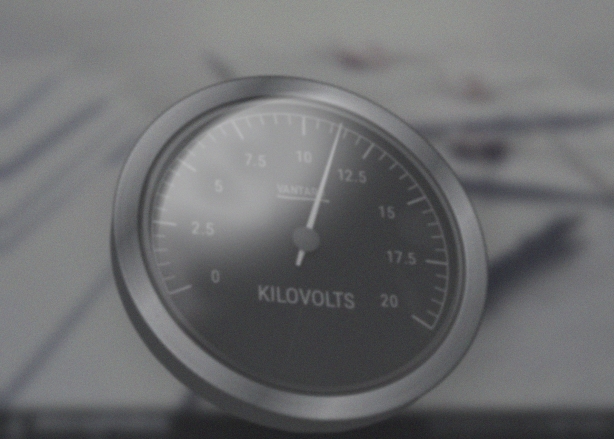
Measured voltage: kV 11.25
